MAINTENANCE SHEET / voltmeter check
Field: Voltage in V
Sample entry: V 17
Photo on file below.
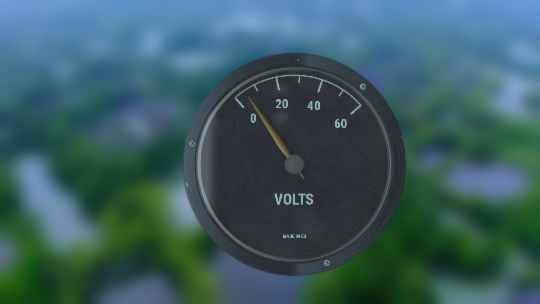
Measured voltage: V 5
